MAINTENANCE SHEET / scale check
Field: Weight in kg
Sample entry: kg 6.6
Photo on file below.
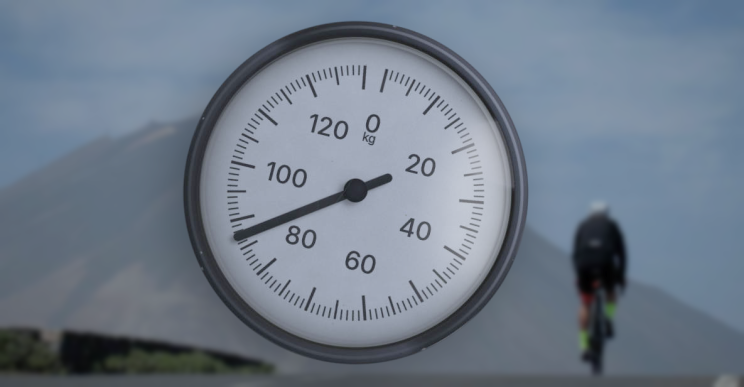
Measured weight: kg 87
